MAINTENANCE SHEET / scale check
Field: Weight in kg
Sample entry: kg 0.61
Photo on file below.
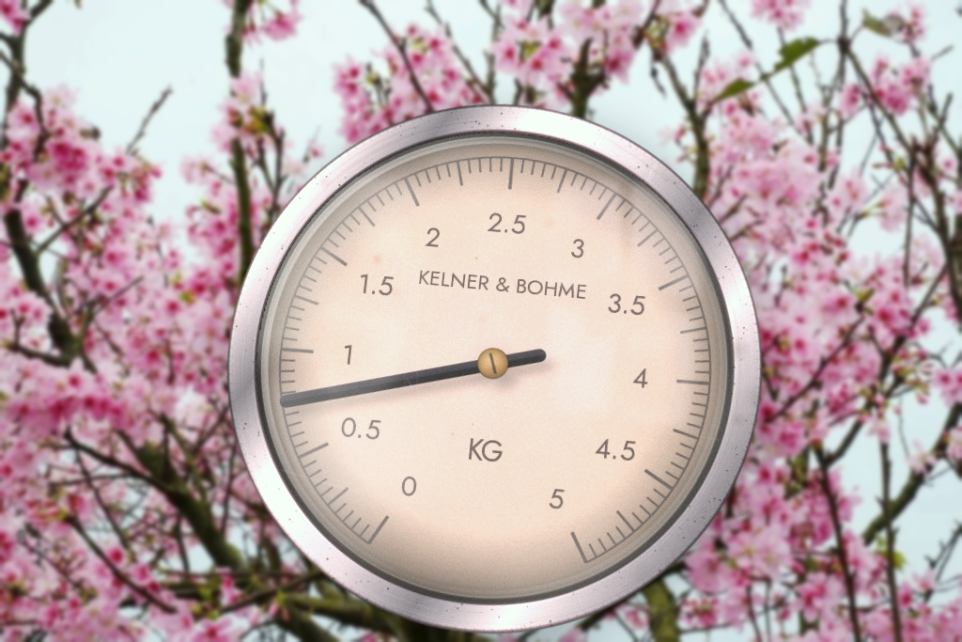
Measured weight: kg 0.75
